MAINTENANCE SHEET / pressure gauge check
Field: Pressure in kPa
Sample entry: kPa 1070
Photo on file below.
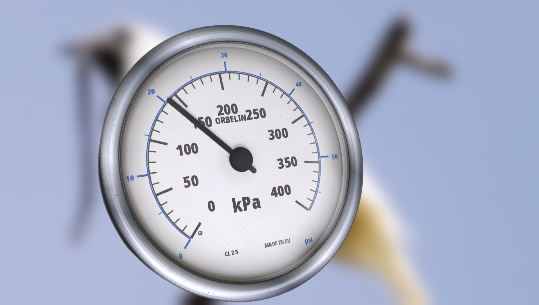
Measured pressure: kPa 140
